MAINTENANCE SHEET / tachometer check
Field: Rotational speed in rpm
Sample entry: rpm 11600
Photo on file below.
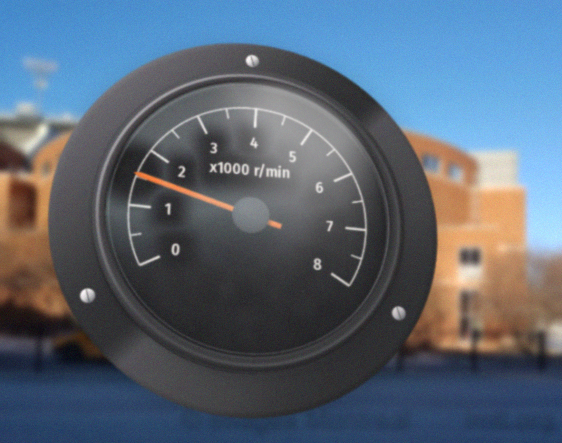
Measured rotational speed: rpm 1500
